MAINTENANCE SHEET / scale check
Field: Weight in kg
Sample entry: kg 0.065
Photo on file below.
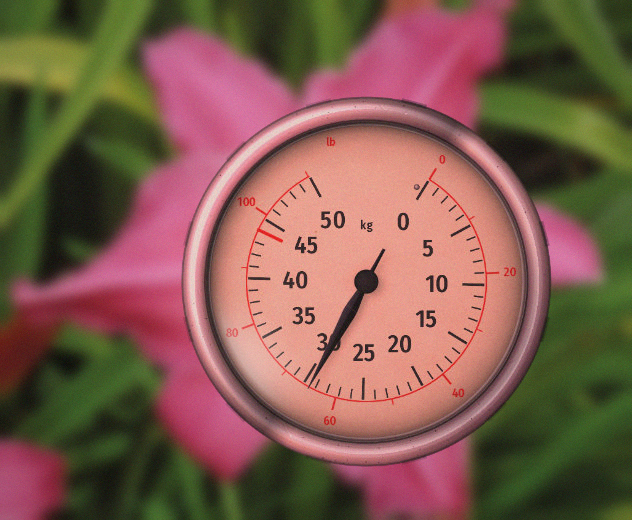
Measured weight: kg 29.5
